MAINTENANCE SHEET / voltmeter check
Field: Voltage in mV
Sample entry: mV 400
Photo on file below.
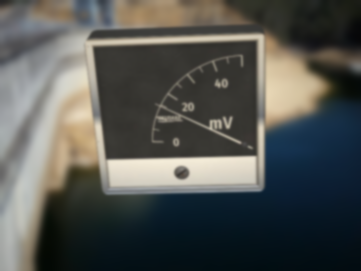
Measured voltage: mV 15
